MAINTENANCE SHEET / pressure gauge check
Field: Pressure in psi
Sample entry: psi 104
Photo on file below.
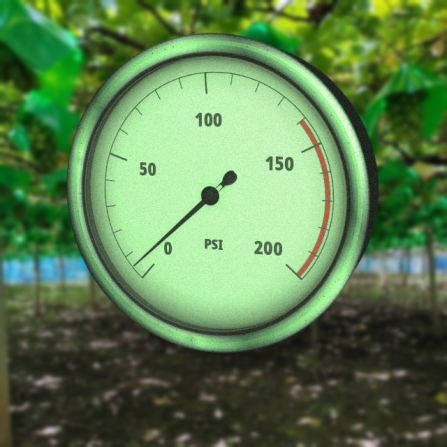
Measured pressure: psi 5
